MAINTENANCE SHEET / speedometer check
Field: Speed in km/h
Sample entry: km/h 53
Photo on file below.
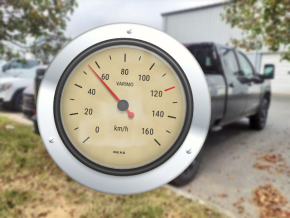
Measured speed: km/h 55
